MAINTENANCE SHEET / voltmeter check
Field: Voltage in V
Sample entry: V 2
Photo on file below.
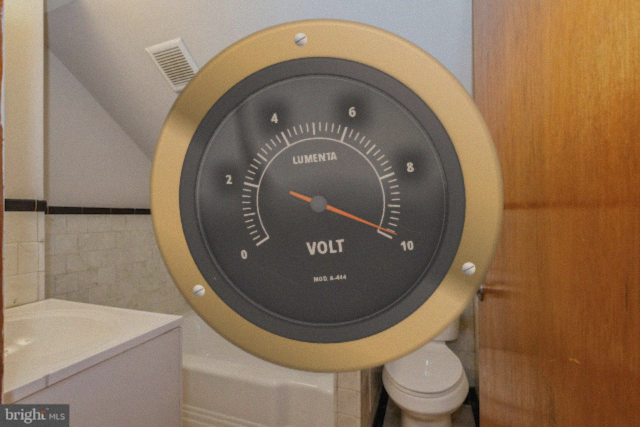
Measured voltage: V 9.8
